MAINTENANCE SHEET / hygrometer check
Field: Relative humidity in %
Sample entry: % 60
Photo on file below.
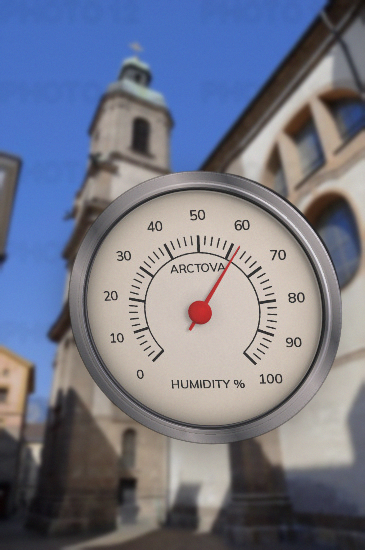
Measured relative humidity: % 62
